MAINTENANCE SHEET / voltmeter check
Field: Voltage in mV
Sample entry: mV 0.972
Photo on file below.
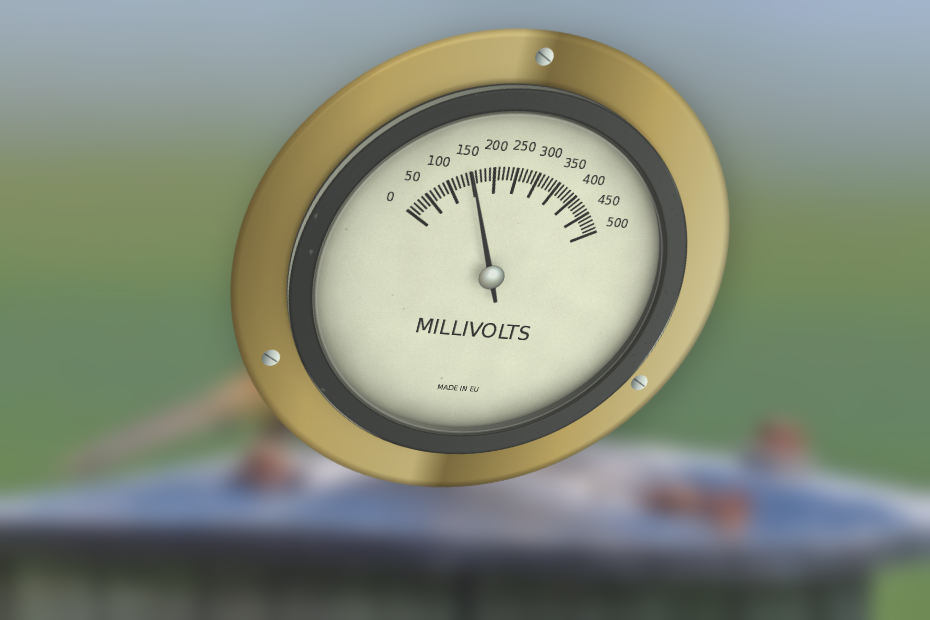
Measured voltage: mV 150
